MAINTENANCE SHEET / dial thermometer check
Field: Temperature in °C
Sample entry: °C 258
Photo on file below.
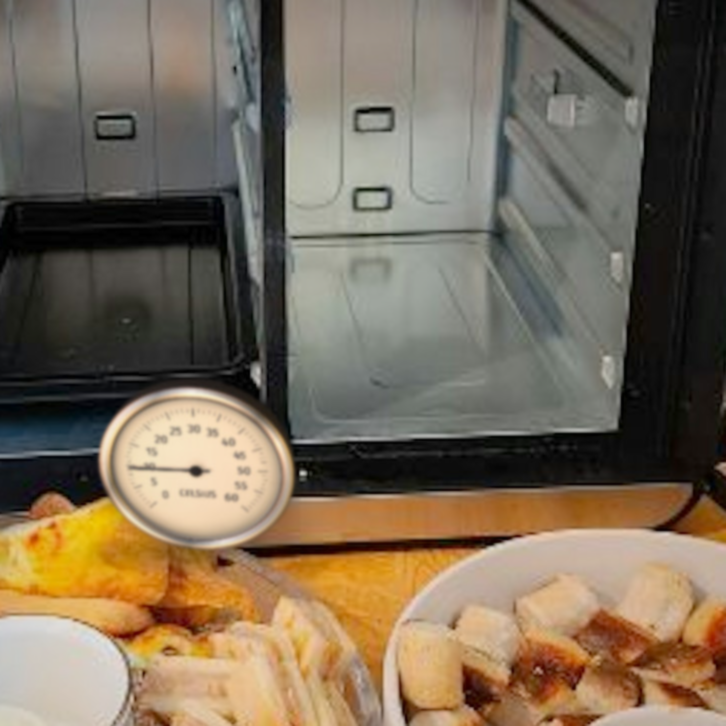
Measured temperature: °C 10
